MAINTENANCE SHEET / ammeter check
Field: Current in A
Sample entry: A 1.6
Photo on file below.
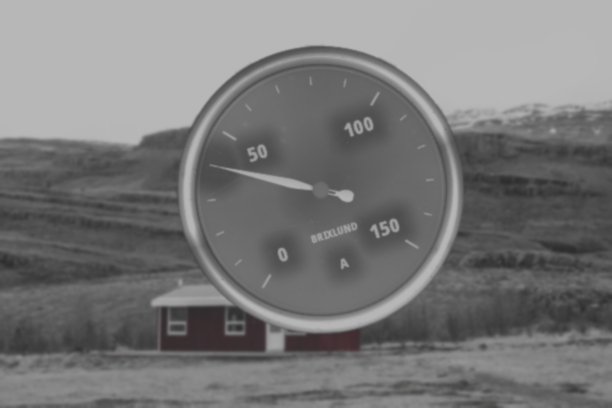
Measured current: A 40
